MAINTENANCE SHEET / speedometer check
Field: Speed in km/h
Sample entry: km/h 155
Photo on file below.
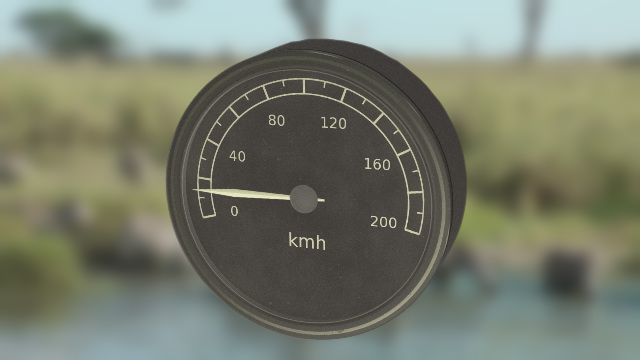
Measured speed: km/h 15
